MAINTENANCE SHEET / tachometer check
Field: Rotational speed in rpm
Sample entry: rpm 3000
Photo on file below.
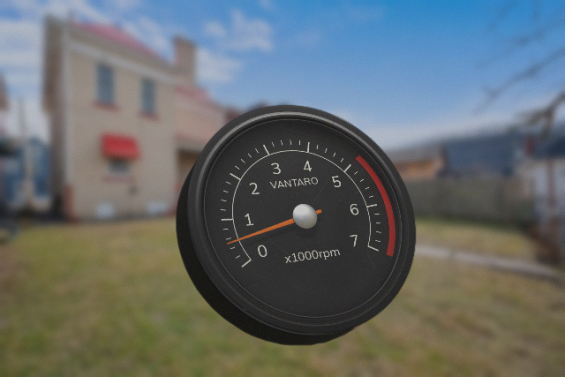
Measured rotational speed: rpm 500
